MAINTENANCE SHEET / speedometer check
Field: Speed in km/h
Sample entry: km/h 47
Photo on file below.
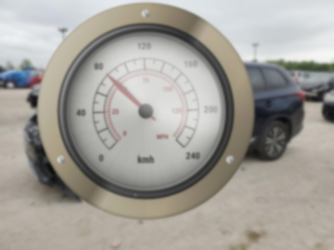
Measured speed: km/h 80
